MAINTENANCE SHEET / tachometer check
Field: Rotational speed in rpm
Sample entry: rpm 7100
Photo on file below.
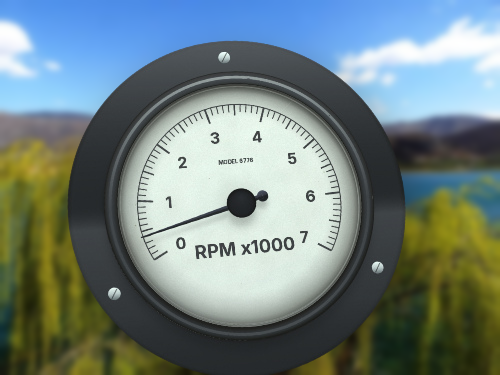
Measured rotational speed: rpm 400
